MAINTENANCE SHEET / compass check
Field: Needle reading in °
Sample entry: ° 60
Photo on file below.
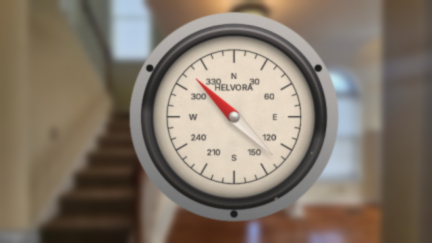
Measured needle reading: ° 315
